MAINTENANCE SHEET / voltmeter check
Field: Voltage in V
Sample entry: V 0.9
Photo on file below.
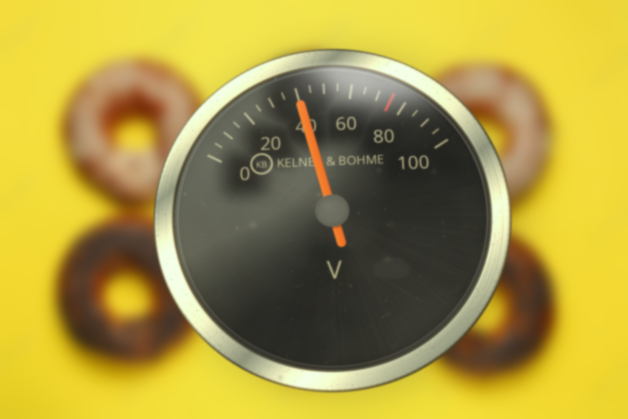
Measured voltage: V 40
